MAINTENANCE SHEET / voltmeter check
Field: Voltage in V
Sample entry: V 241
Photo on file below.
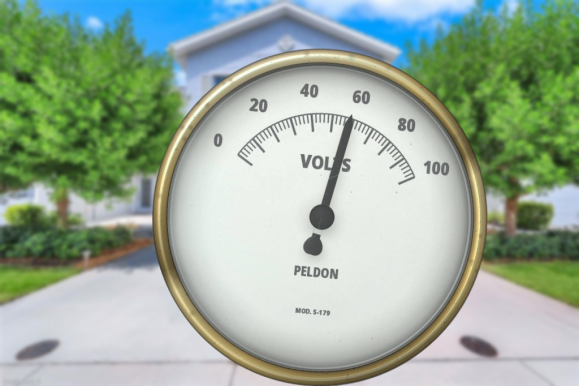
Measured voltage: V 58
